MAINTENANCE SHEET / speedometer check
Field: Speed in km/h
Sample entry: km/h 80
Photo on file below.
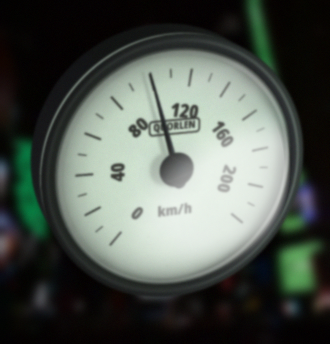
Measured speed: km/h 100
